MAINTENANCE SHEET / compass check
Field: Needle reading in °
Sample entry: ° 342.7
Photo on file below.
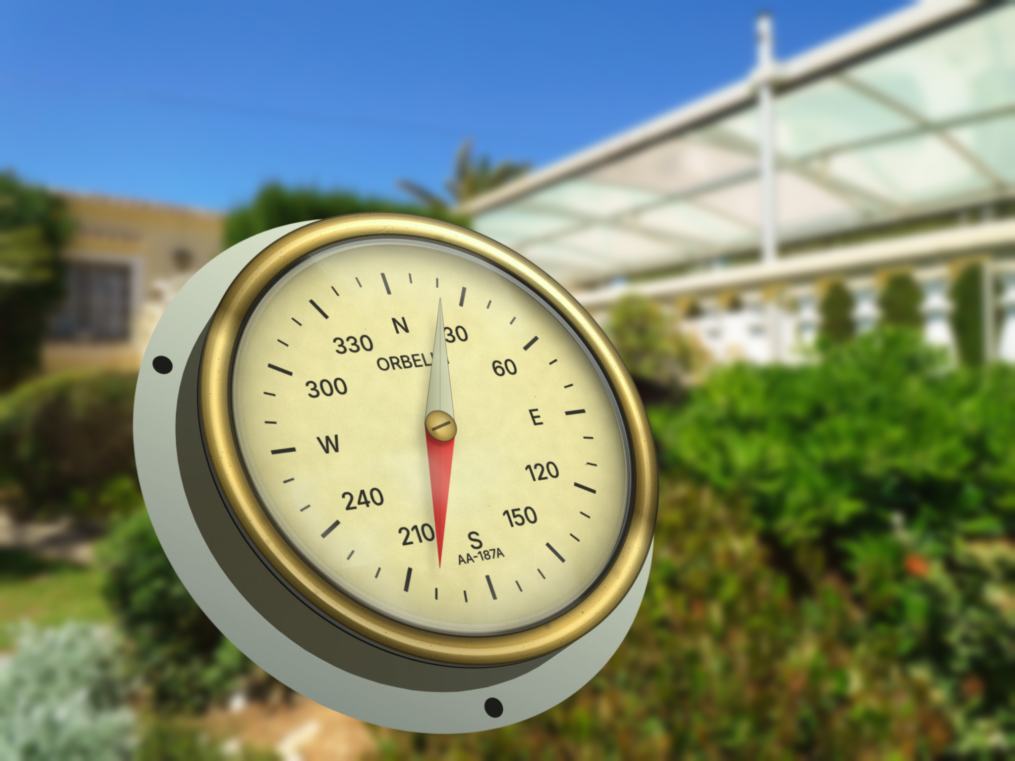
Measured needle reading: ° 200
